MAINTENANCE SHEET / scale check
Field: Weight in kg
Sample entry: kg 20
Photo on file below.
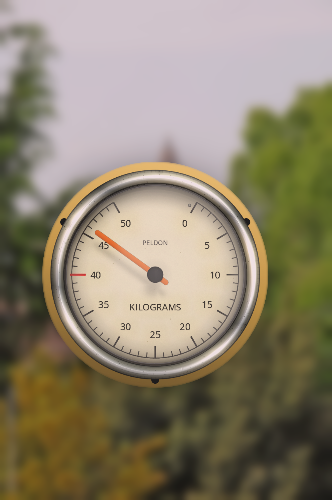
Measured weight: kg 46
